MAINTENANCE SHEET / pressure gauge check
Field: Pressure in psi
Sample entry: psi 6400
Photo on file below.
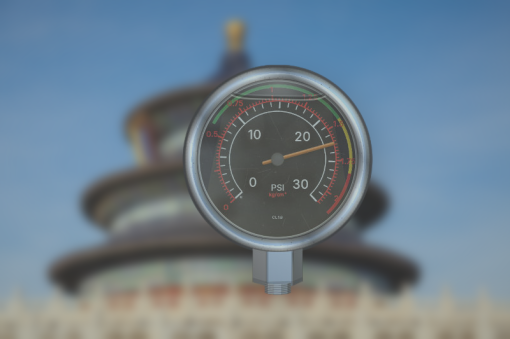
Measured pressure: psi 23
